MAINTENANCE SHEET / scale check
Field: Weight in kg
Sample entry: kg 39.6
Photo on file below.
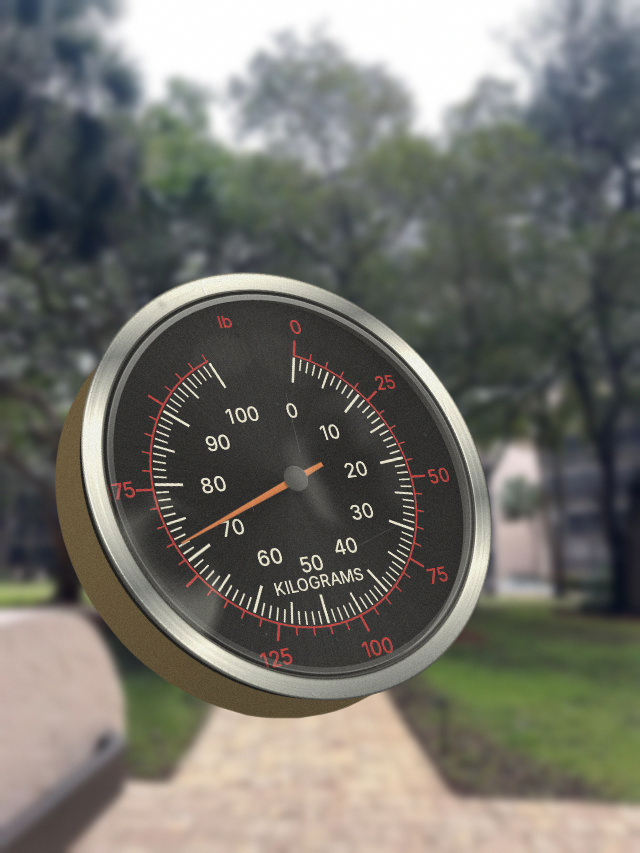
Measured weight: kg 72
